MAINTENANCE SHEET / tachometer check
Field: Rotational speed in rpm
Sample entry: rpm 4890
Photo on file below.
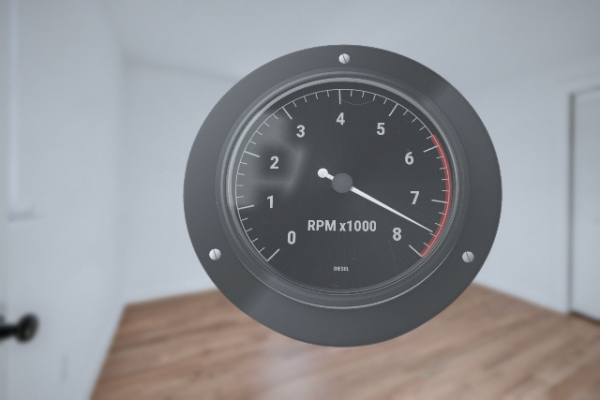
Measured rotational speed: rpm 7600
